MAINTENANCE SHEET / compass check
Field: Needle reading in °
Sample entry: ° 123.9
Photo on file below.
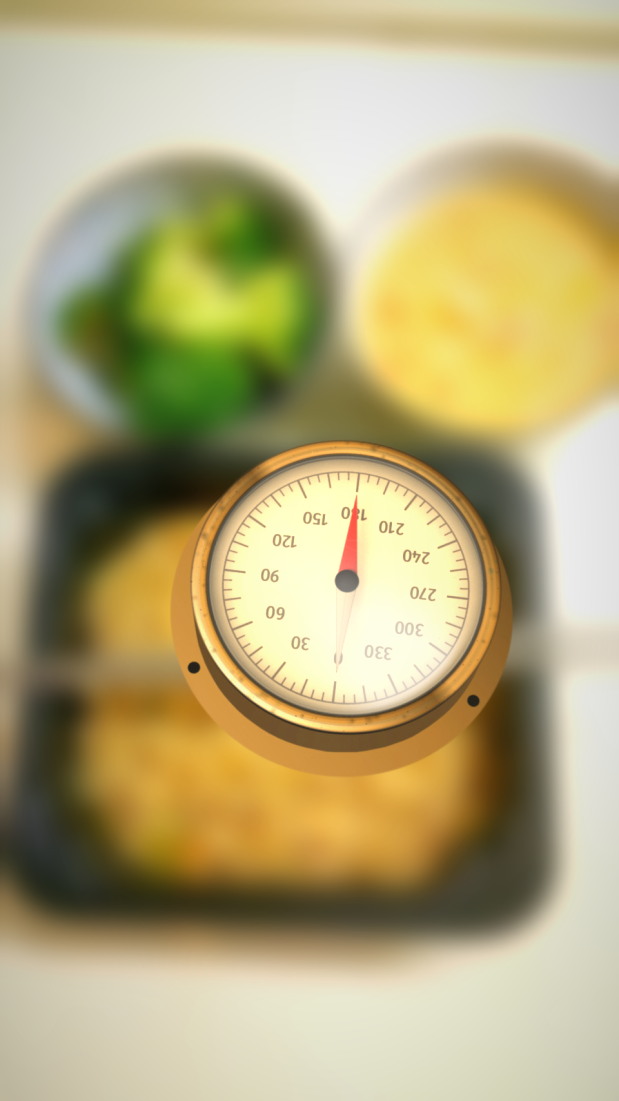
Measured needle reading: ° 180
